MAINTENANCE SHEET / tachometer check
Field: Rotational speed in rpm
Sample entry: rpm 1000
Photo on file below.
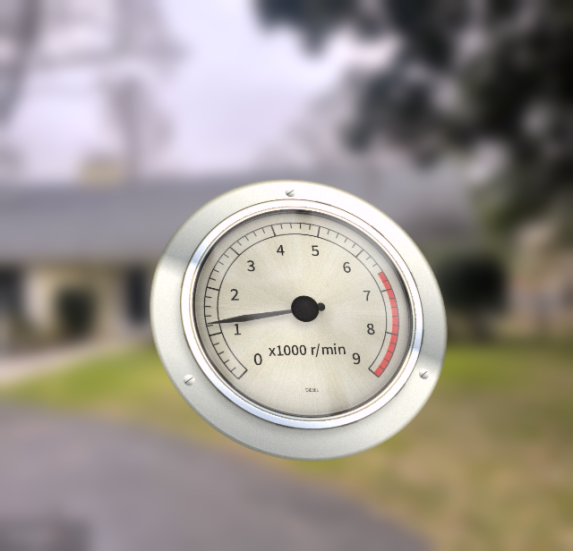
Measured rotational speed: rpm 1200
